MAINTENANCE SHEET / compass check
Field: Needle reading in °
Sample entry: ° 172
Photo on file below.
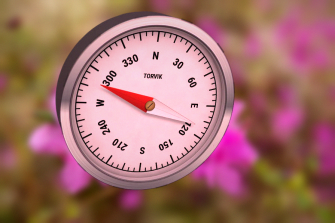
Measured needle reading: ° 290
